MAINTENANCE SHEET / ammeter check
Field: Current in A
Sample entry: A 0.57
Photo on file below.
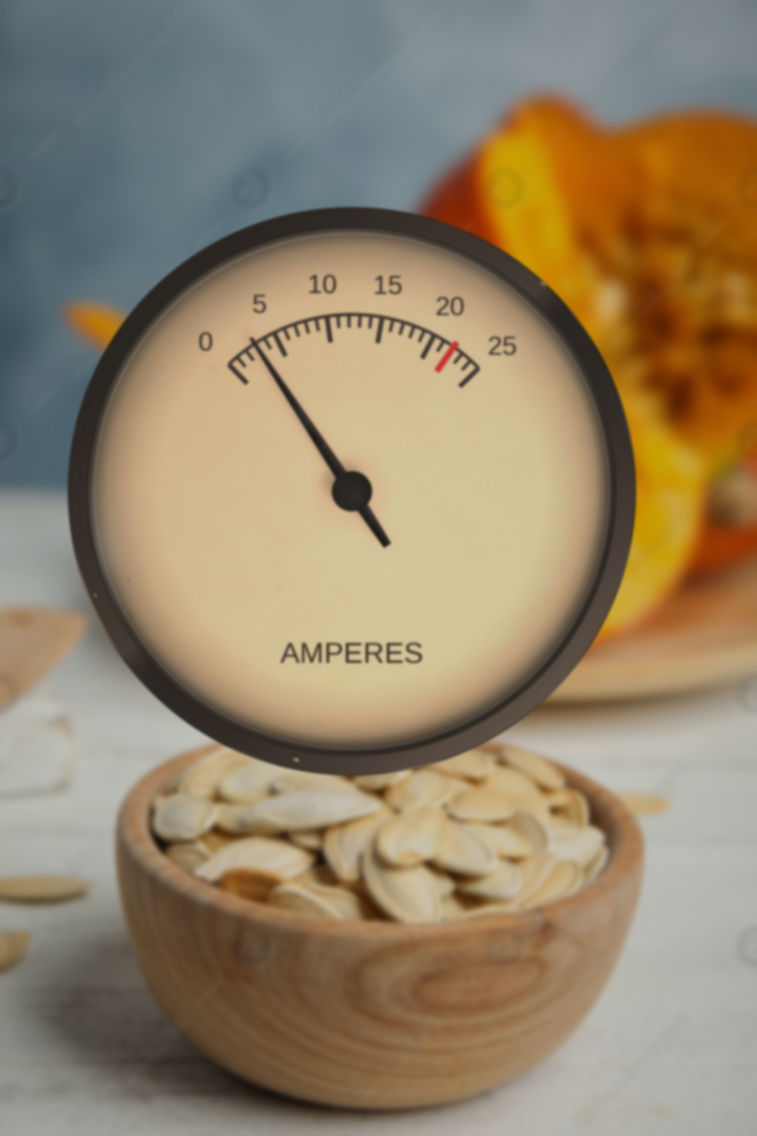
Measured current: A 3
